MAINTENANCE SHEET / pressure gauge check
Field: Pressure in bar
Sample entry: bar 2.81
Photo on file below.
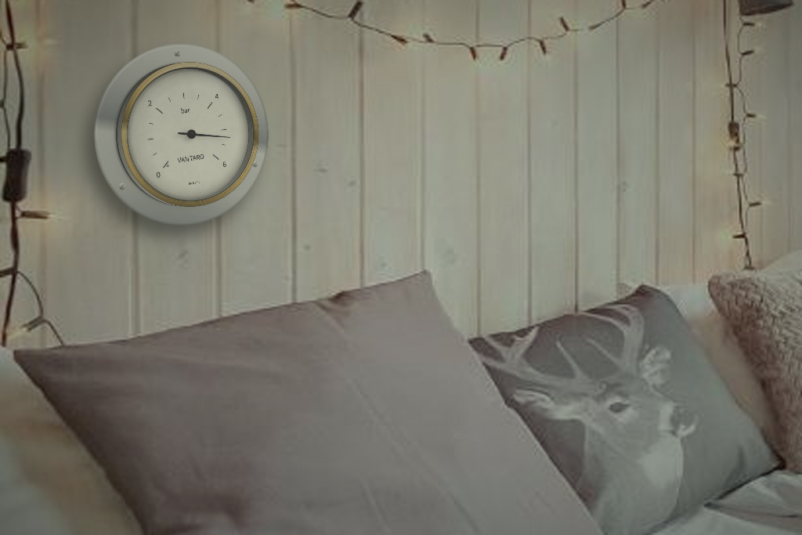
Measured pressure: bar 5.25
